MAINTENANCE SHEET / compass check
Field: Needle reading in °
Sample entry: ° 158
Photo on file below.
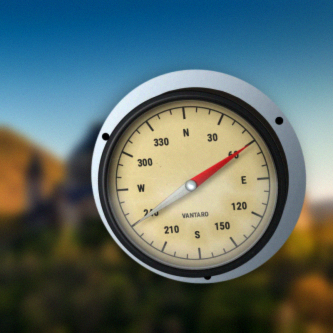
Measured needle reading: ° 60
